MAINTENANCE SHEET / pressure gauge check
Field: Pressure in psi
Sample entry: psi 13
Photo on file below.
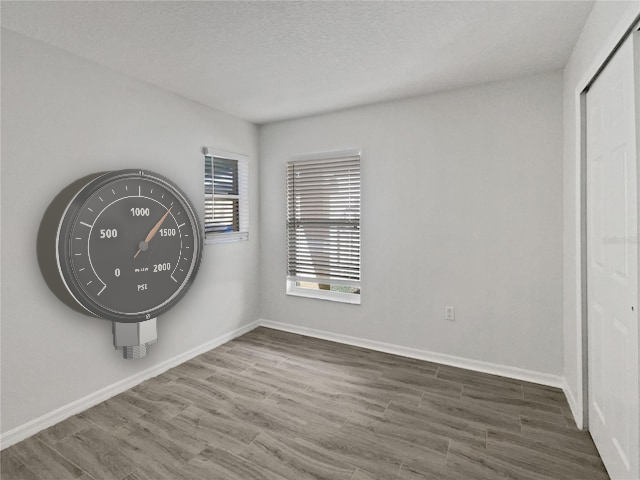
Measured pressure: psi 1300
